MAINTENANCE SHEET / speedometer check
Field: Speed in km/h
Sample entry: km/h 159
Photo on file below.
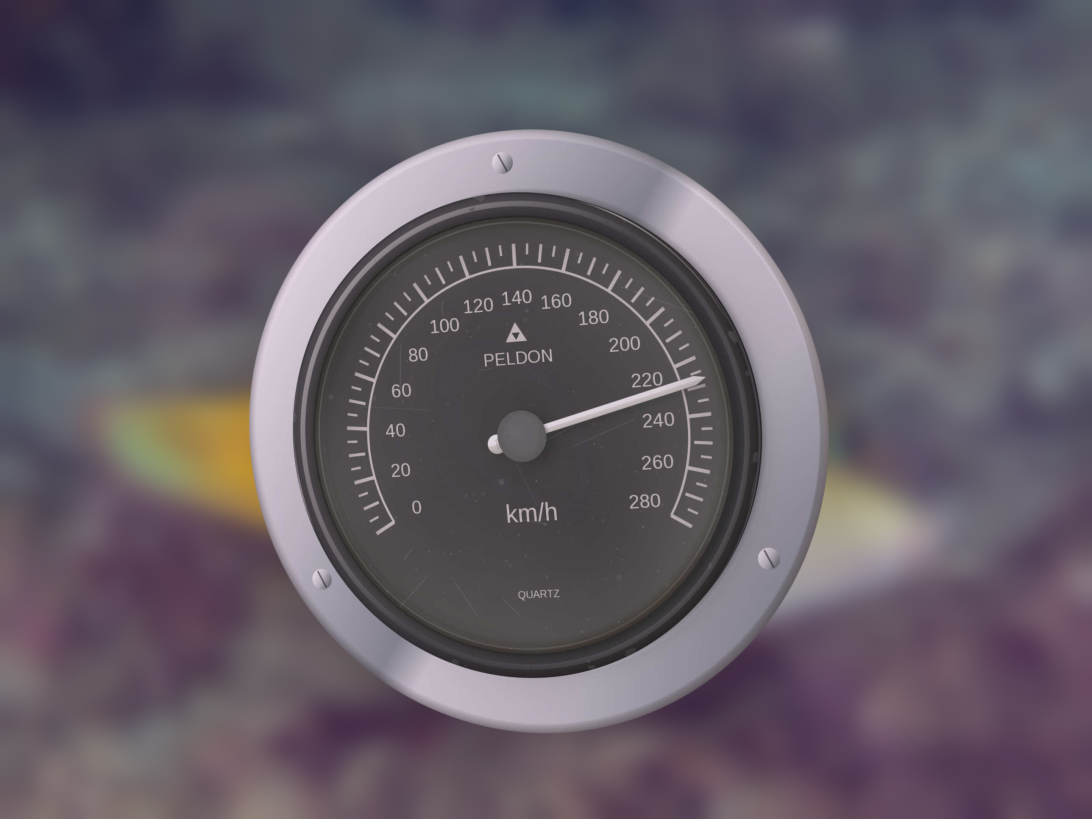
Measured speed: km/h 227.5
